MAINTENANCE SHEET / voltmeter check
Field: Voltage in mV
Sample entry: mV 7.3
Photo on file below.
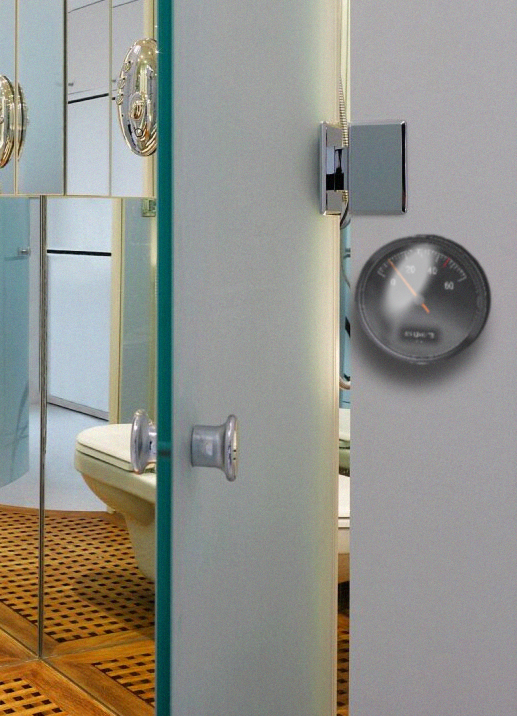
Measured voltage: mV 10
